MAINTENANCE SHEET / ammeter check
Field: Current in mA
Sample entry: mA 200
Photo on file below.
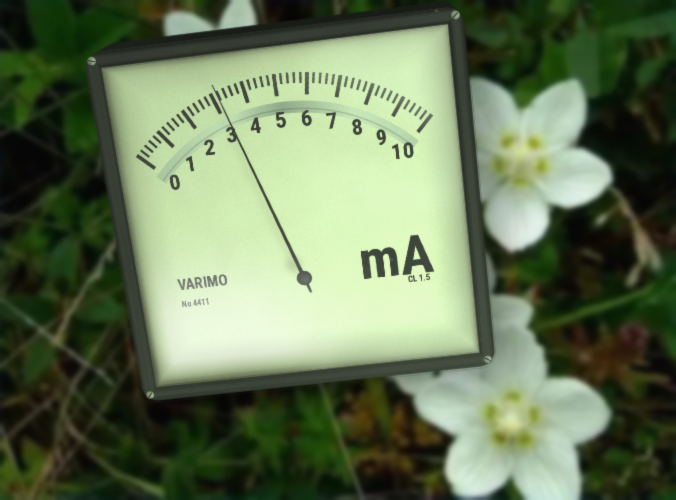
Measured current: mA 3.2
